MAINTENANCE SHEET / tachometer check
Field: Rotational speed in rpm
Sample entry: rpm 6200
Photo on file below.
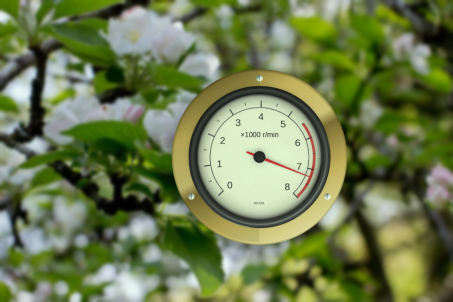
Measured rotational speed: rpm 7250
